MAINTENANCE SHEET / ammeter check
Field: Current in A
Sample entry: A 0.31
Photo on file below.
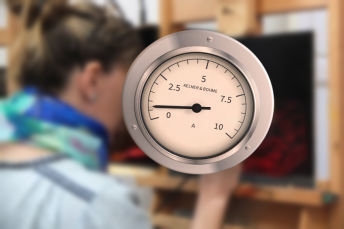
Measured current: A 0.75
